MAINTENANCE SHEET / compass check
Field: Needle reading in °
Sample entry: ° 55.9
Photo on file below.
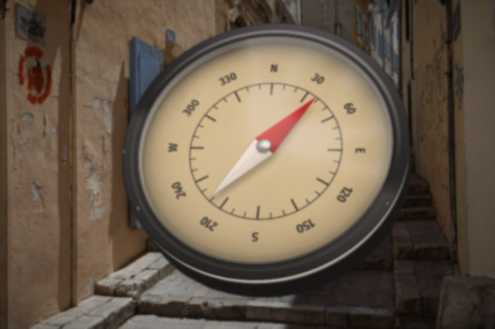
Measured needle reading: ° 40
